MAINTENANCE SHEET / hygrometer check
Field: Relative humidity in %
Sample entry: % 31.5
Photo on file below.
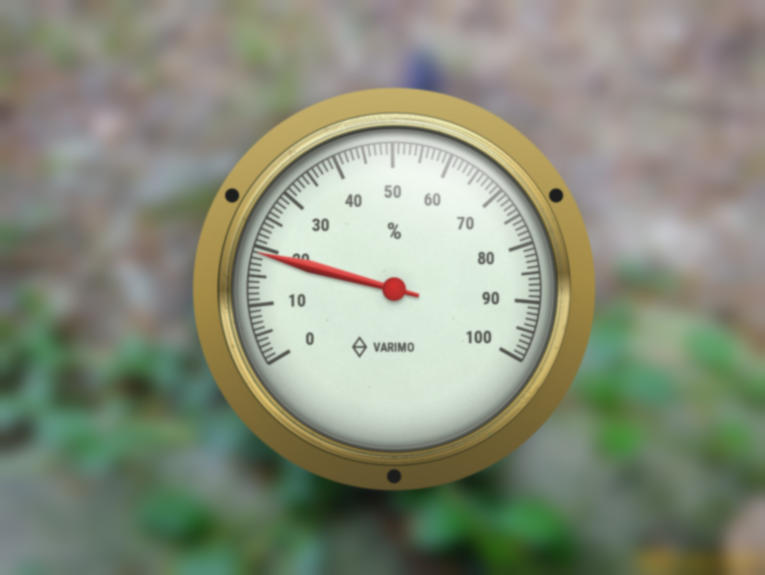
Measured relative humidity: % 19
